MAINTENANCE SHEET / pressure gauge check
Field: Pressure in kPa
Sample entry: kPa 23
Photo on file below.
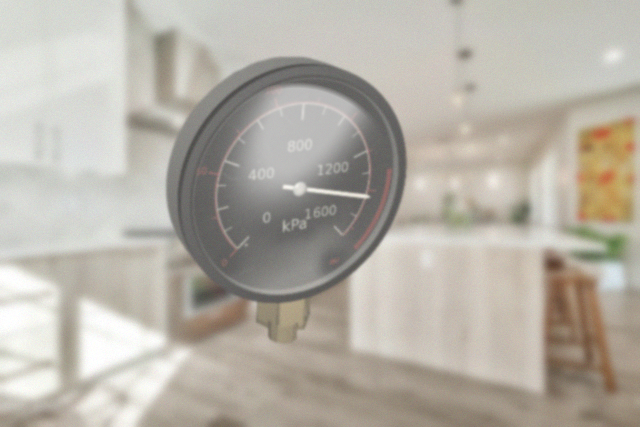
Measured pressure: kPa 1400
